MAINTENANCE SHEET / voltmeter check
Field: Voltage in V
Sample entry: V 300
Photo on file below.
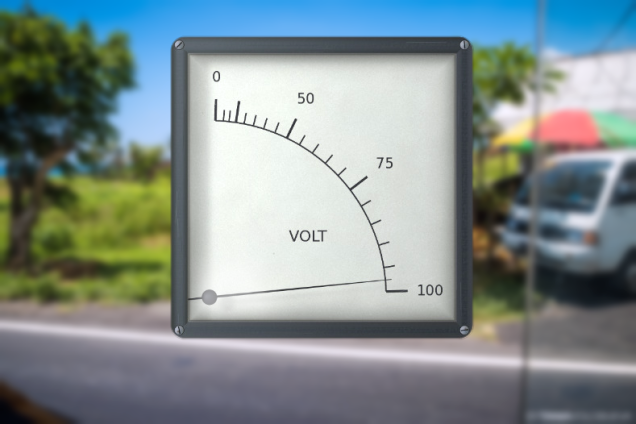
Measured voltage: V 97.5
